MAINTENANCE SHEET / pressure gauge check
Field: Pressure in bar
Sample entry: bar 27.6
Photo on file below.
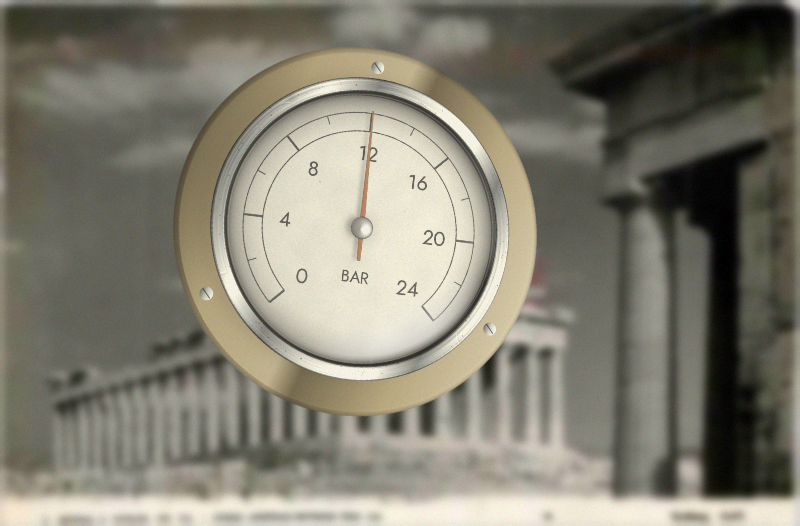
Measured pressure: bar 12
